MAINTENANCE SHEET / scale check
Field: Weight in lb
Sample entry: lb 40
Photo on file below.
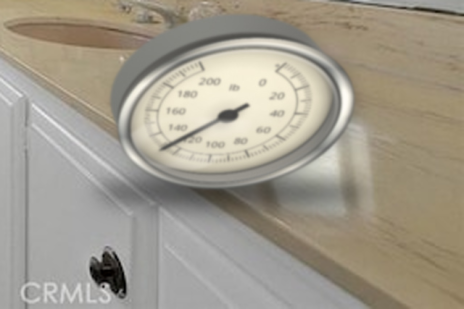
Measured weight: lb 130
